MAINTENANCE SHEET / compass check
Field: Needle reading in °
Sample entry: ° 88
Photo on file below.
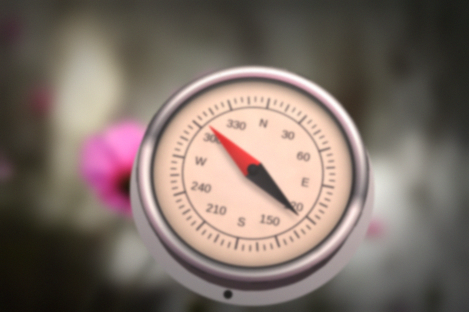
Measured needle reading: ° 305
